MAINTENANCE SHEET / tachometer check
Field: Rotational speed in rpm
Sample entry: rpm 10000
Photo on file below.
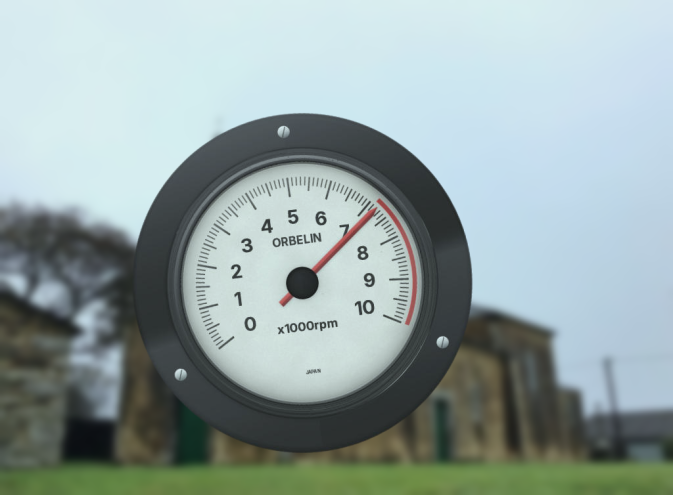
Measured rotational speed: rpm 7200
